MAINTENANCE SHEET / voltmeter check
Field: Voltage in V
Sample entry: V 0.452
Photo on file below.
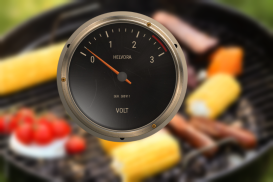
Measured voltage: V 0.2
